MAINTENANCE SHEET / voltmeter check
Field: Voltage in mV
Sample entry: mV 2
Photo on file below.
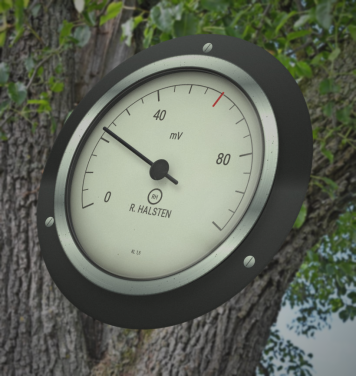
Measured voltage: mV 22.5
